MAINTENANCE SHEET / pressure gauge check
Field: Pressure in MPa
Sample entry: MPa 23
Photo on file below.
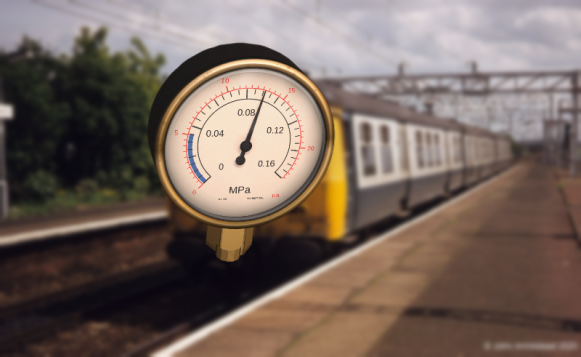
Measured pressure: MPa 0.09
